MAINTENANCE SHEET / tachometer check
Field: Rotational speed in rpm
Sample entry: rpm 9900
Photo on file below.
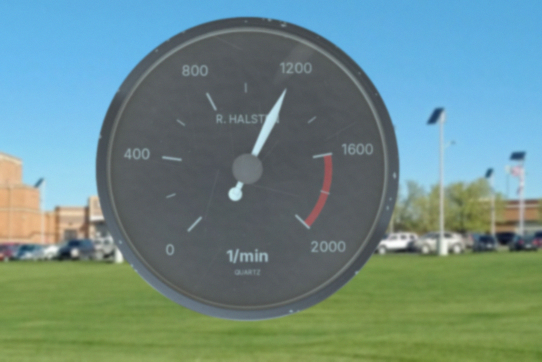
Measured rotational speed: rpm 1200
